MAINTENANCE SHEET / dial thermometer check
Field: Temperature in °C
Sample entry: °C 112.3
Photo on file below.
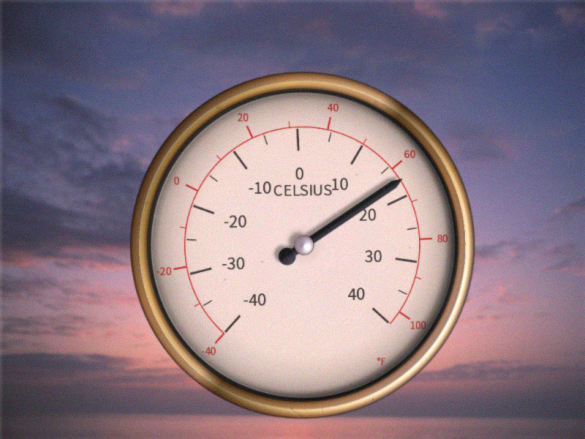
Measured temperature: °C 17.5
